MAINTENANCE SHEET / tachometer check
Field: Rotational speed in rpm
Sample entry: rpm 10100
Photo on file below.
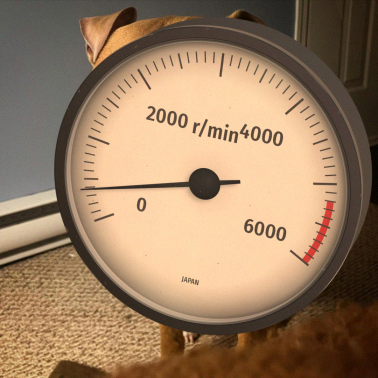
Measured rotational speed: rpm 400
